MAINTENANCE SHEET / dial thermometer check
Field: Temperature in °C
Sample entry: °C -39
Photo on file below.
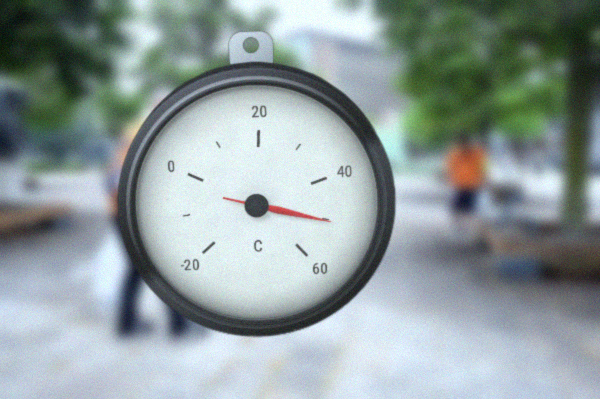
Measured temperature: °C 50
